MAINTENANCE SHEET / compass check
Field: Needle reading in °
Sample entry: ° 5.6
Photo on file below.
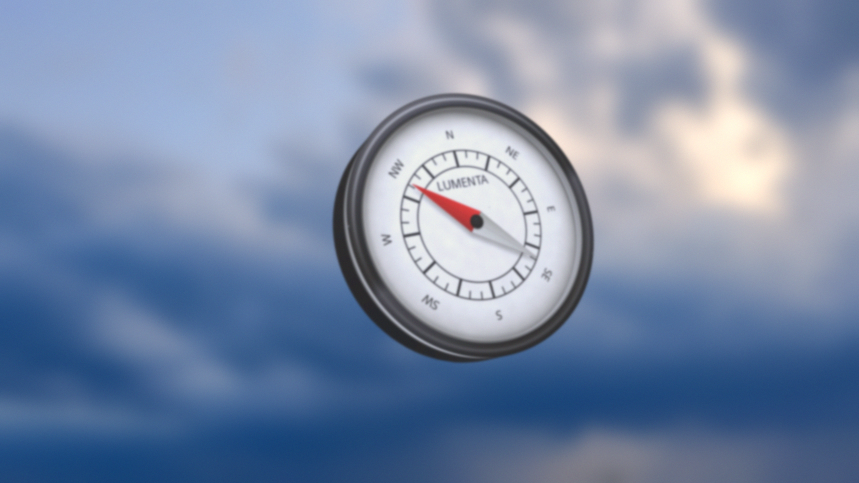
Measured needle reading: ° 310
